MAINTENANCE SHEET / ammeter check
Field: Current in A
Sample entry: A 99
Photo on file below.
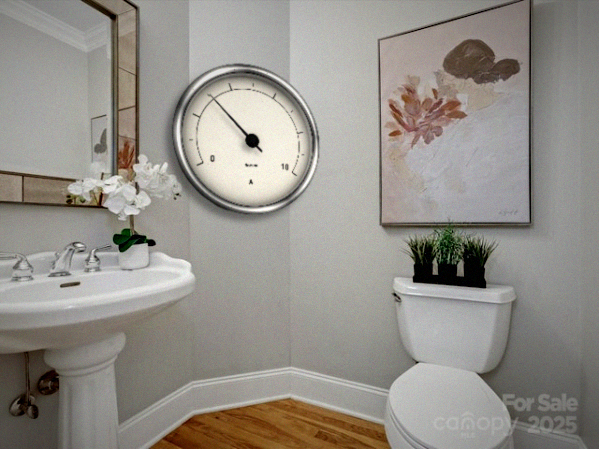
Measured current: A 3
